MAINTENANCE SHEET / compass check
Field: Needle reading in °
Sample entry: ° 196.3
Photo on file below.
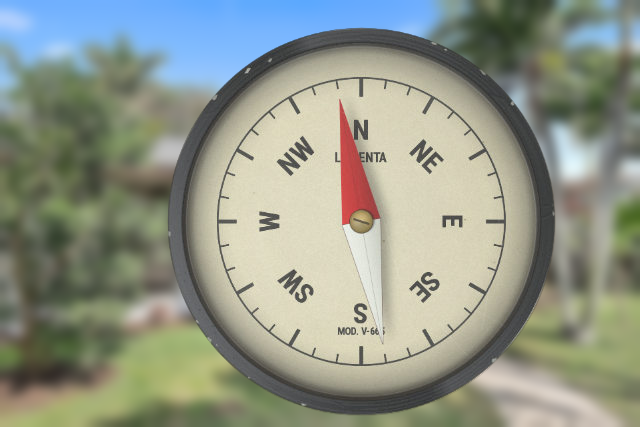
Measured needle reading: ° 350
